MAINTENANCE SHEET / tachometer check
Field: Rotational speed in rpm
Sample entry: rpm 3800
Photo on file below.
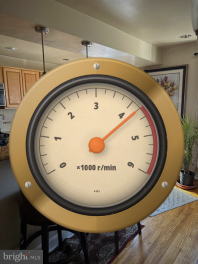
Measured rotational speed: rpm 4250
